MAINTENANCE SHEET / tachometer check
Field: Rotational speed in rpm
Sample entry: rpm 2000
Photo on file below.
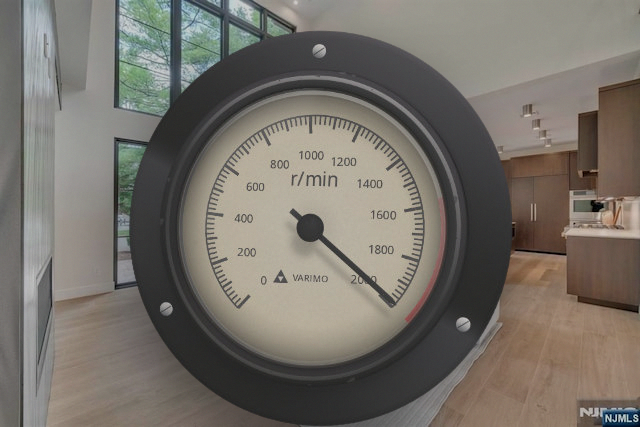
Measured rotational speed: rpm 1980
